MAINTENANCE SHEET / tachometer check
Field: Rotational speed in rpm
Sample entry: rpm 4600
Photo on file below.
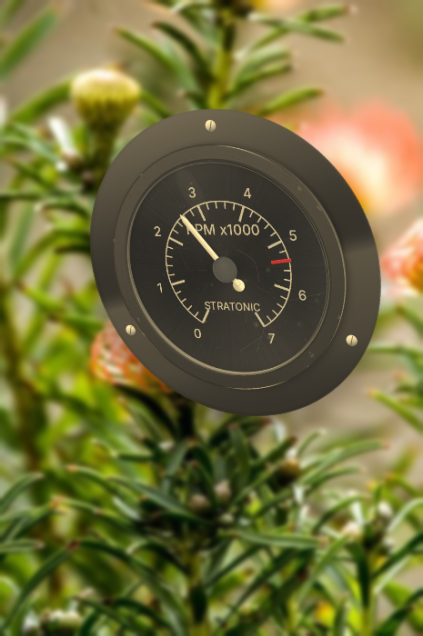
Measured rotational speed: rpm 2600
